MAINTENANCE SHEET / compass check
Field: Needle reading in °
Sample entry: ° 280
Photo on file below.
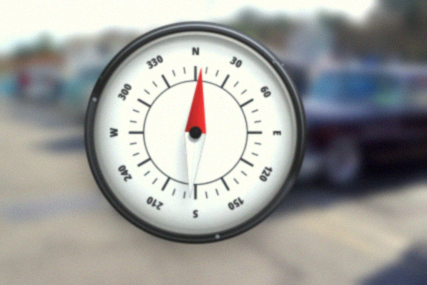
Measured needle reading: ° 5
